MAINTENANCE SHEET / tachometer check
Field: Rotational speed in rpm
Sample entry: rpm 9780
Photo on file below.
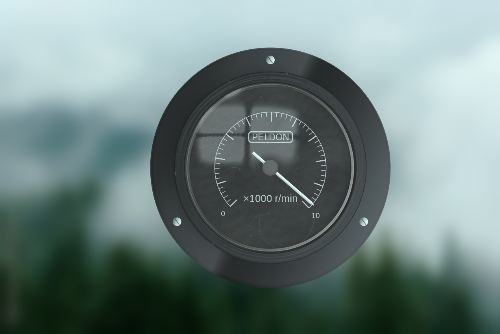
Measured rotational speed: rpm 9800
